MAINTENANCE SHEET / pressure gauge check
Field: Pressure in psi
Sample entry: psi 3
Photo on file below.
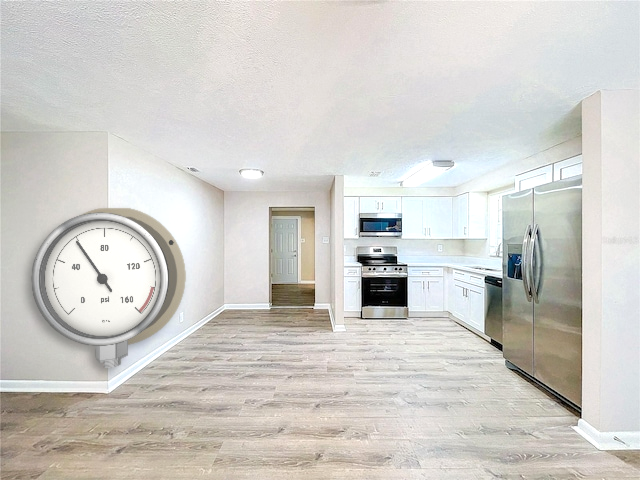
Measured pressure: psi 60
